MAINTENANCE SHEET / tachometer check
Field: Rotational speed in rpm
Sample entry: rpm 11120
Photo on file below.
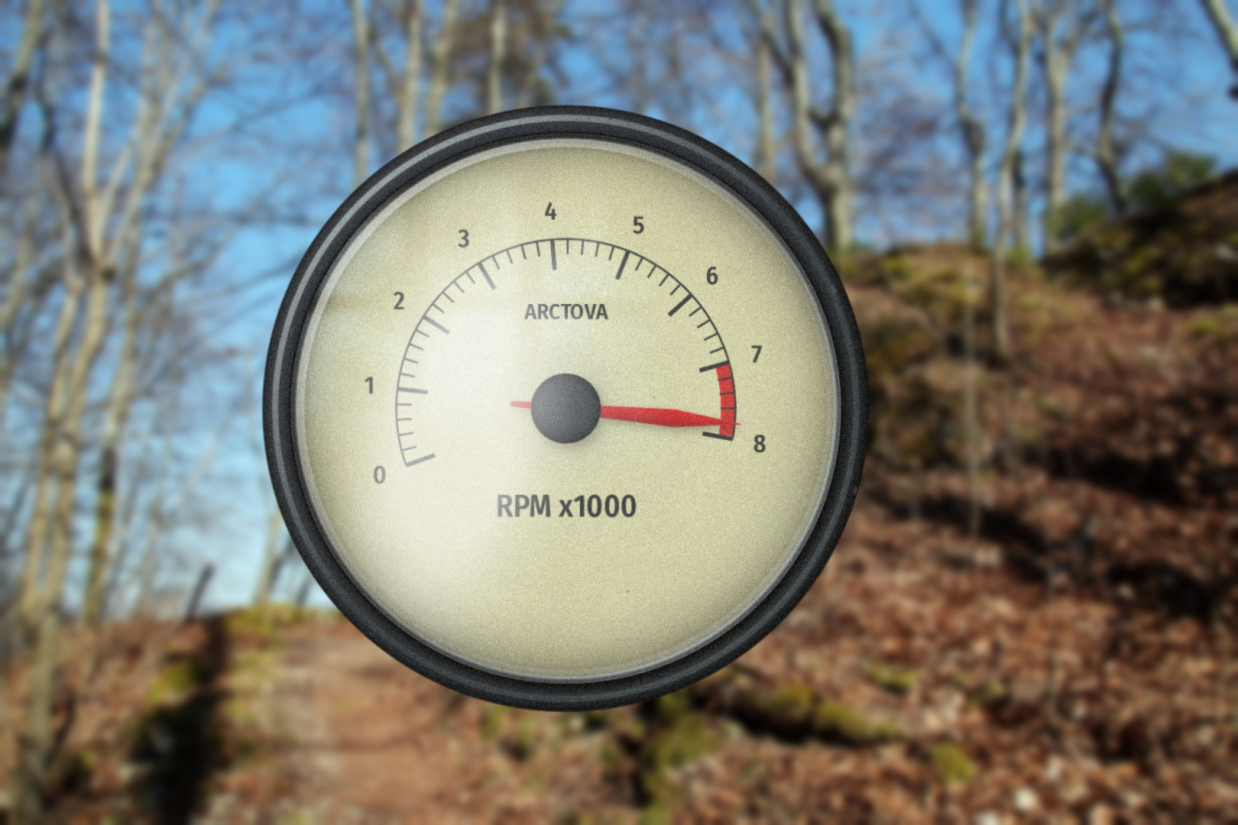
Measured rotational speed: rpm 7800
